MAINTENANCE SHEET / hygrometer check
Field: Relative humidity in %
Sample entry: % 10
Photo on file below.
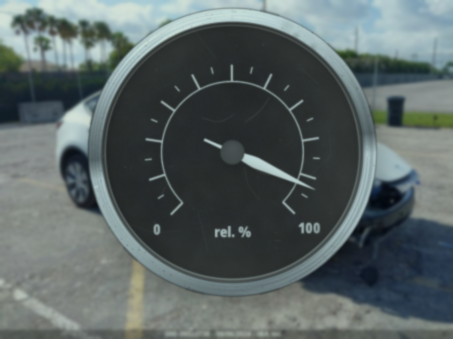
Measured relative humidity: % 92.5
